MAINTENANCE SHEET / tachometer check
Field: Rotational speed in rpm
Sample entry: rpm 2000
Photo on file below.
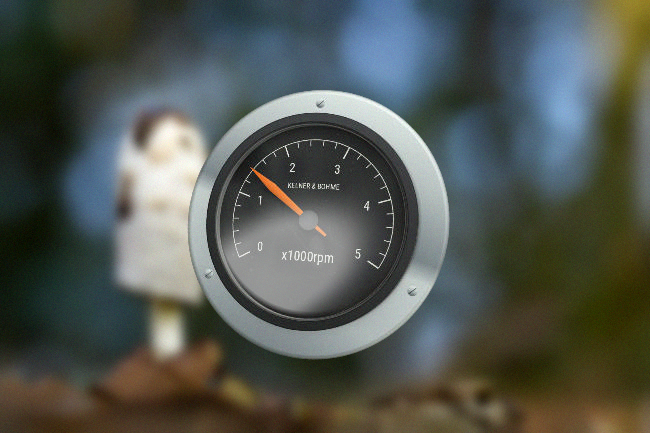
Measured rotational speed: rpm 1400
